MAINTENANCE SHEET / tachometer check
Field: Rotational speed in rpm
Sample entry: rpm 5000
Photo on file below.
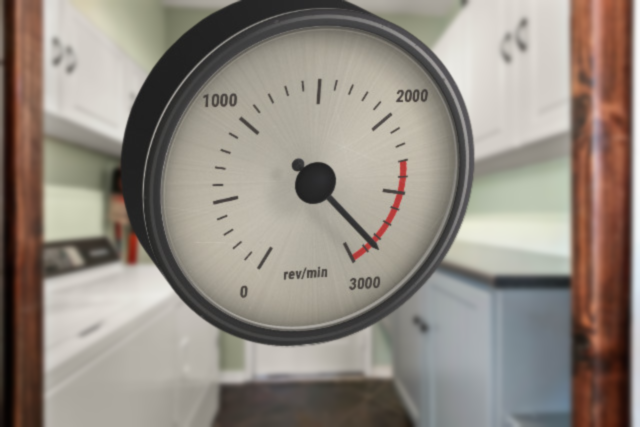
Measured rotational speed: rpm 2850
